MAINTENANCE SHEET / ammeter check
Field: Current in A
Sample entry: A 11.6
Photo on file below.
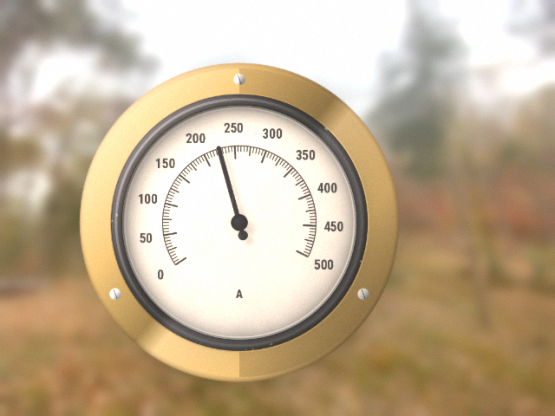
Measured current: A 225
